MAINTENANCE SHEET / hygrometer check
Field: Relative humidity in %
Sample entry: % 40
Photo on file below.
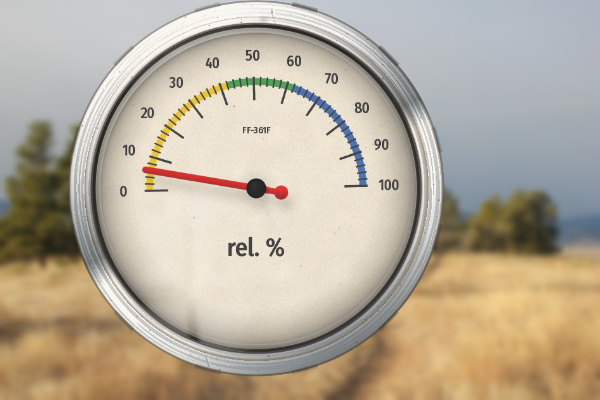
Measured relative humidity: % 6
